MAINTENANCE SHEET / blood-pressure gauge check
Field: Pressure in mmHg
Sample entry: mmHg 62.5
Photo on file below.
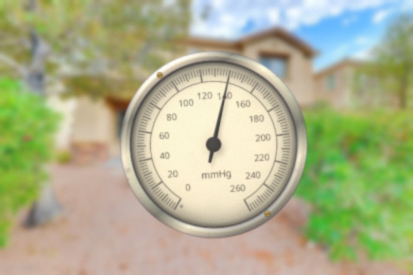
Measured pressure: mmHg 140
